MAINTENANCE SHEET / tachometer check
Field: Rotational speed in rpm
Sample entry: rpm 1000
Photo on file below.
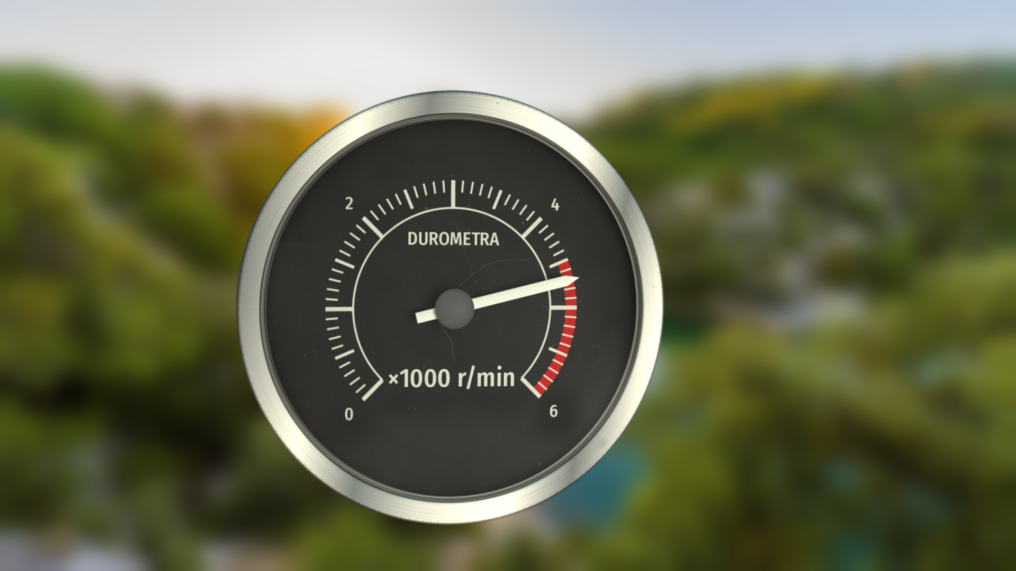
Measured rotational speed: rpm 4700
